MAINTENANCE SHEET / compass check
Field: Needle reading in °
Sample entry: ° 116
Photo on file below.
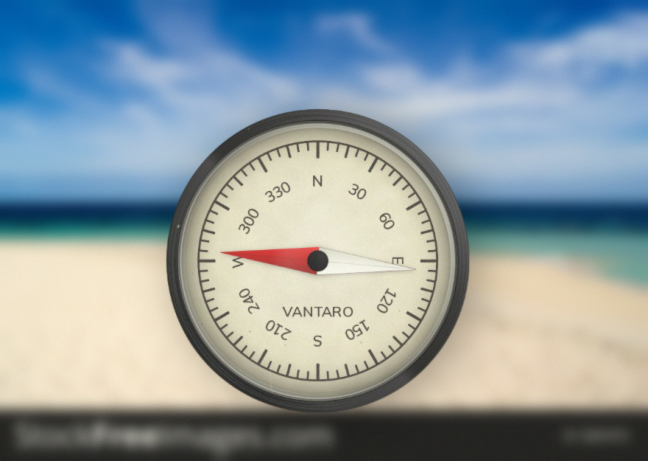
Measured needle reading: ° 275
